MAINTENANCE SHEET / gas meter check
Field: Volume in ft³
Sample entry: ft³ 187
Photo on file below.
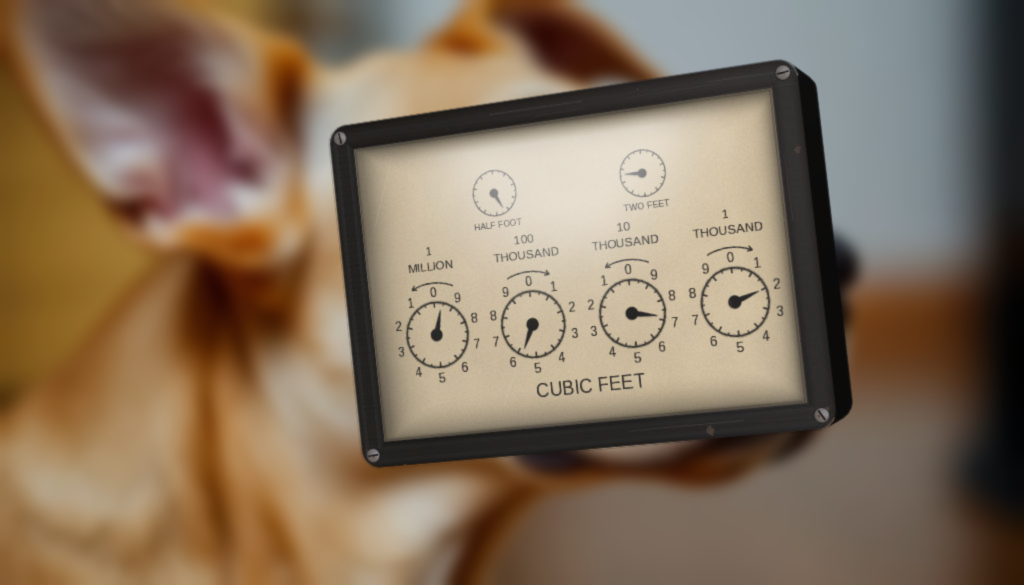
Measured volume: ft³ 957200
